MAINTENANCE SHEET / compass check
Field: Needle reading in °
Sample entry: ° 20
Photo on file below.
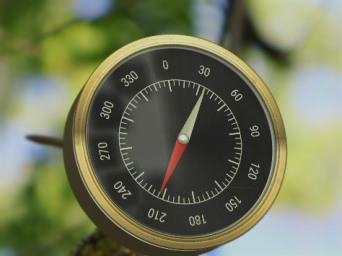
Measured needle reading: ° 215
